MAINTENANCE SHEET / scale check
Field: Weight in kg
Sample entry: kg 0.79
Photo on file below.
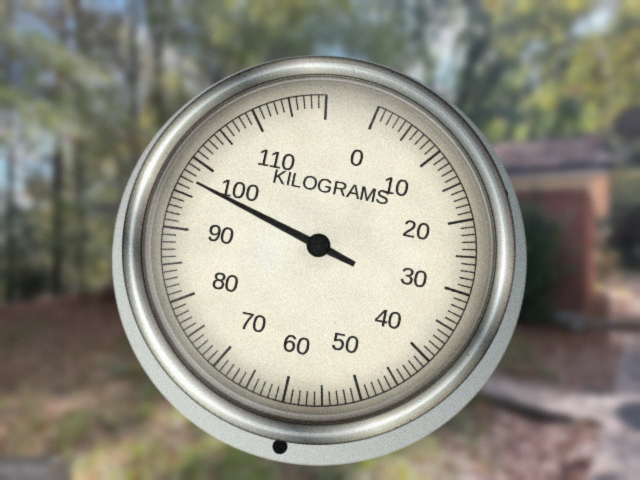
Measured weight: kg 97
